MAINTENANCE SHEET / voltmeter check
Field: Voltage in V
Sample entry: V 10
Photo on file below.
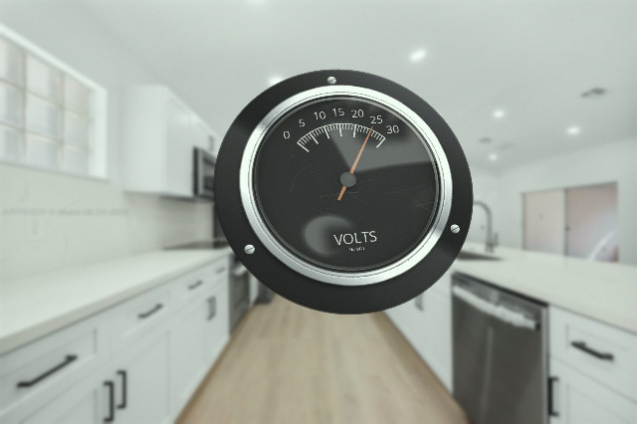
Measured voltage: V 25
